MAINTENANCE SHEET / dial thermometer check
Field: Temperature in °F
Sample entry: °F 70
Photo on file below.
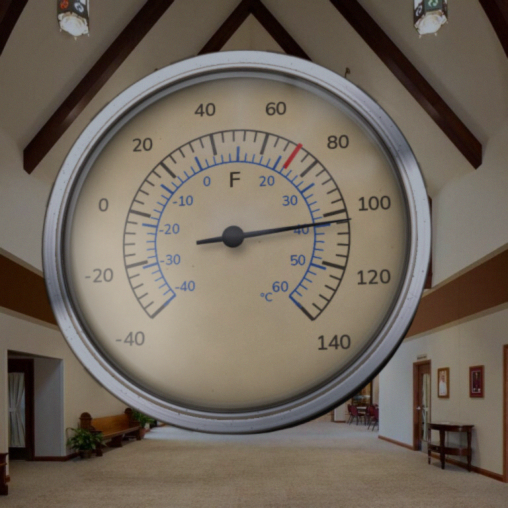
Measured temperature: °F 104
